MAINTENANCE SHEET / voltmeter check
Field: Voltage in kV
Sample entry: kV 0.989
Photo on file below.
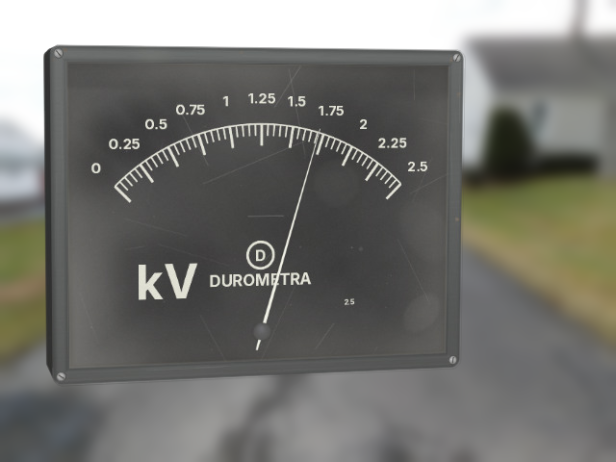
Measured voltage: kV 1.7
